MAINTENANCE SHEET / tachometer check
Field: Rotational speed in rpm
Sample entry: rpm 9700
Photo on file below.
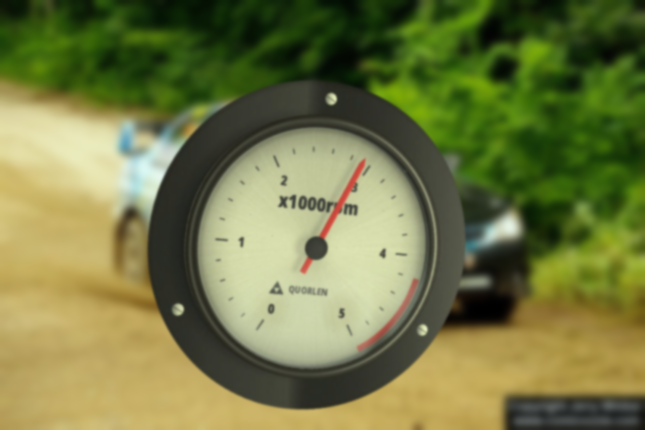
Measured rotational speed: rpm 2900
